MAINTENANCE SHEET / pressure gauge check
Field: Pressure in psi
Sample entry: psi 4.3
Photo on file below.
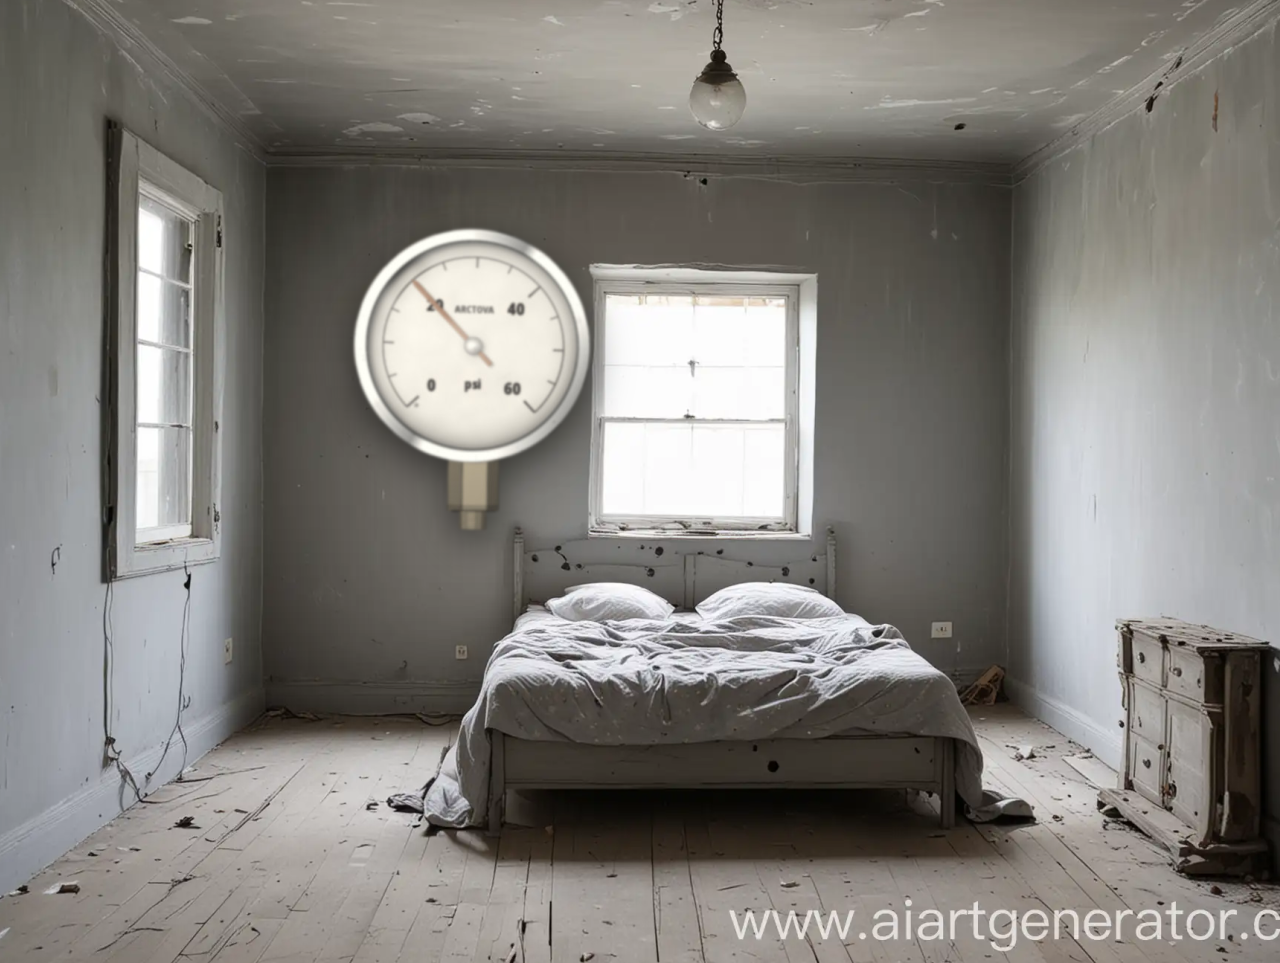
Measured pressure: psi 20
